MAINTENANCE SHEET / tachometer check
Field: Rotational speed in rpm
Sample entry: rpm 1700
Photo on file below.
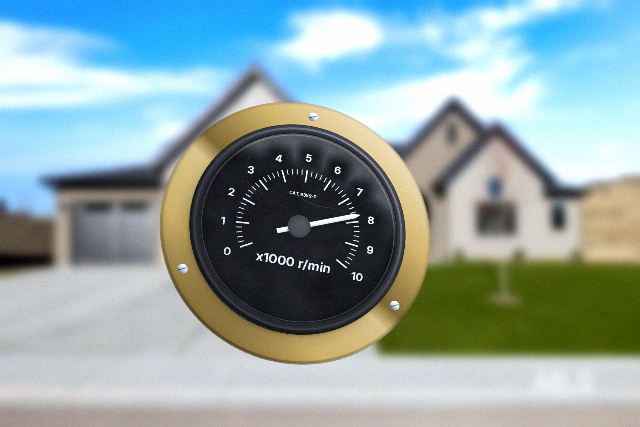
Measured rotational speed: rpm 7800
